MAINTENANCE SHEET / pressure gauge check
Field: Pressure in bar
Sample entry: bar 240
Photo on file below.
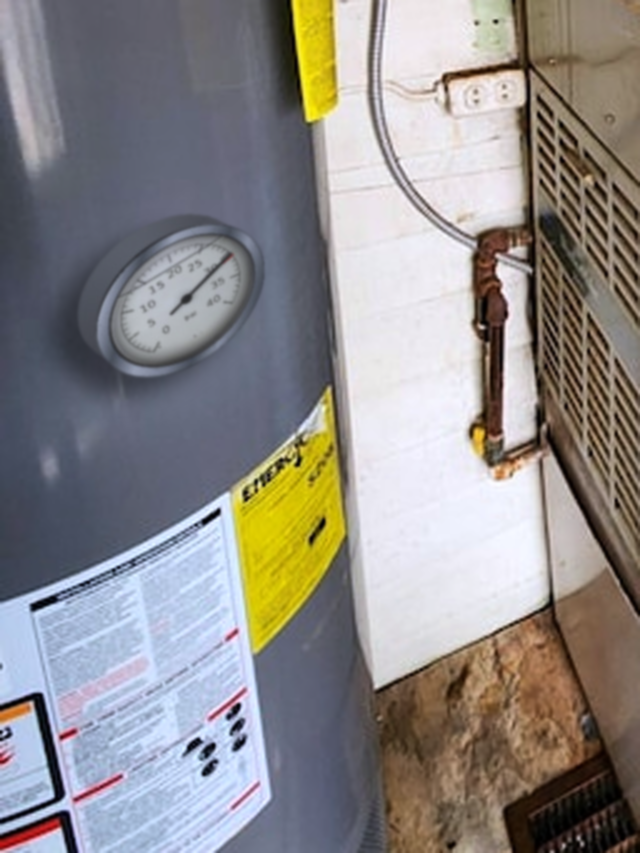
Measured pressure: bar 30
